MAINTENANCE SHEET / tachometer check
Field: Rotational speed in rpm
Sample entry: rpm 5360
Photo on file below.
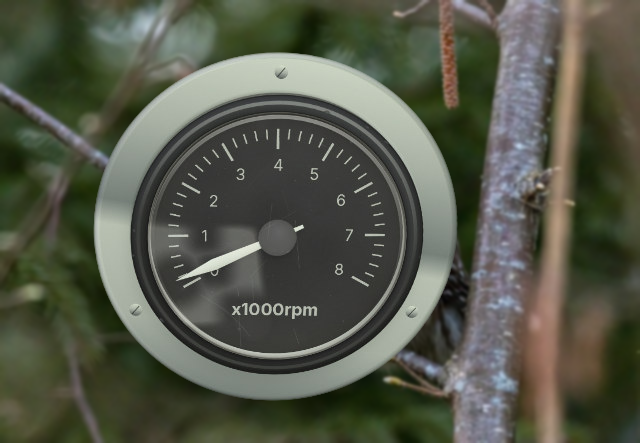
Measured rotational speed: rpm 200
